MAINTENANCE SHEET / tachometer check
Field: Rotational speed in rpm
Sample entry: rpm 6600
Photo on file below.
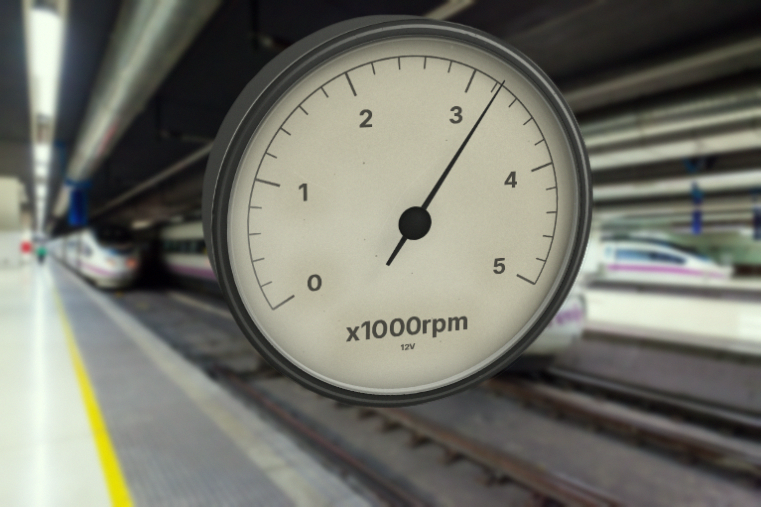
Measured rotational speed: rpm 3200
